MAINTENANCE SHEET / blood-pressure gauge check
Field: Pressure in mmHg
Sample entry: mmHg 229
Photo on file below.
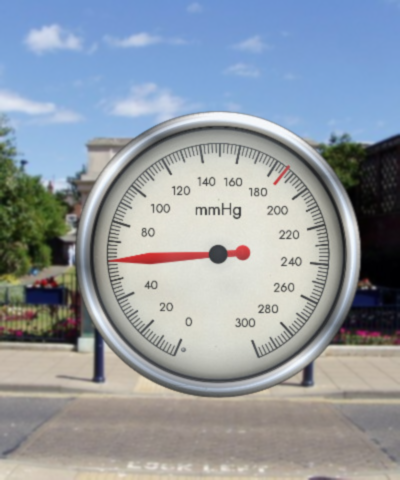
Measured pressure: mmHg 60
